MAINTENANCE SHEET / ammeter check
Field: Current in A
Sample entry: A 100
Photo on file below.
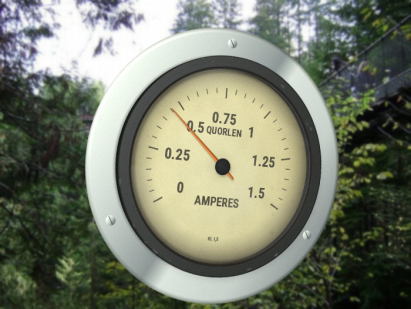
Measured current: A 0.45
